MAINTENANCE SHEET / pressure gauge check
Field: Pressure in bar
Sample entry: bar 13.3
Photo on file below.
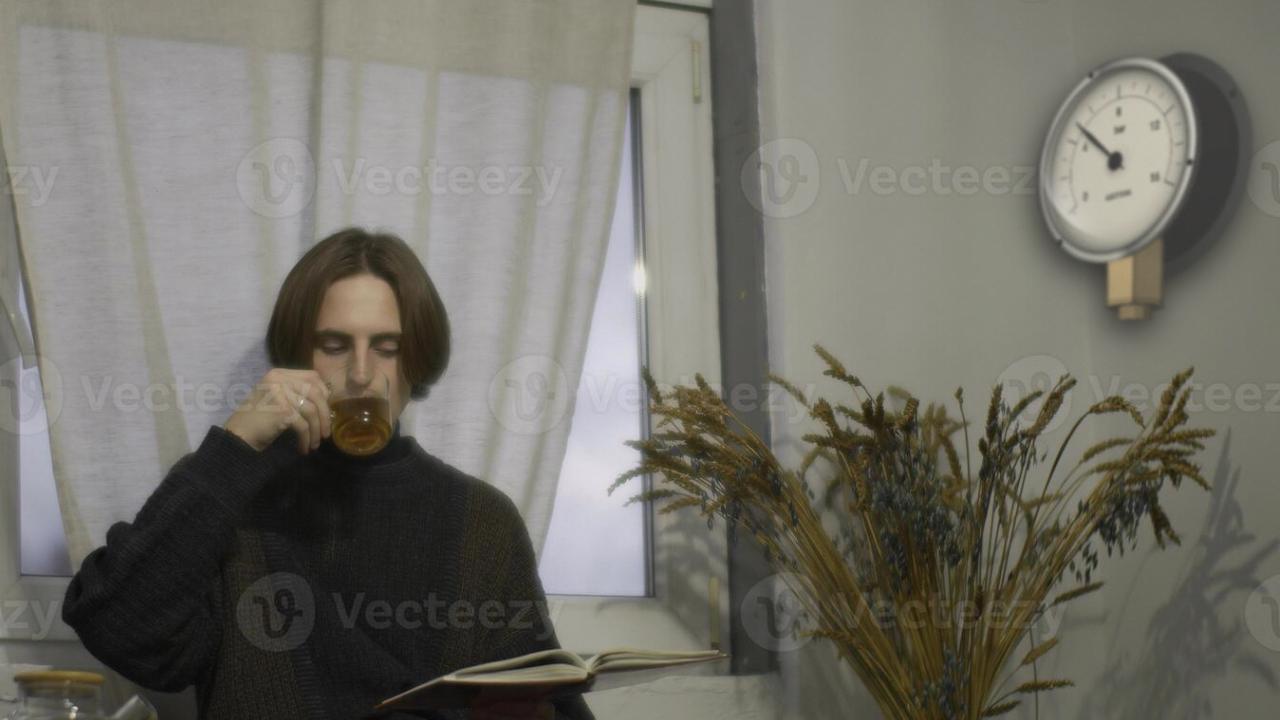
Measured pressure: bar 5
